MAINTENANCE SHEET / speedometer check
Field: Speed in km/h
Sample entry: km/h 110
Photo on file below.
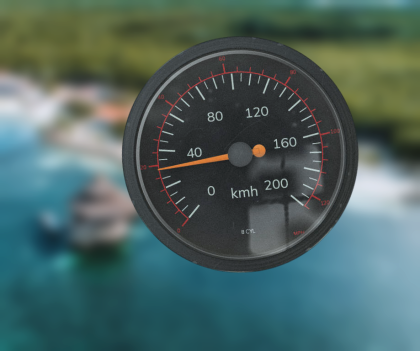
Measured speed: km/h 30
